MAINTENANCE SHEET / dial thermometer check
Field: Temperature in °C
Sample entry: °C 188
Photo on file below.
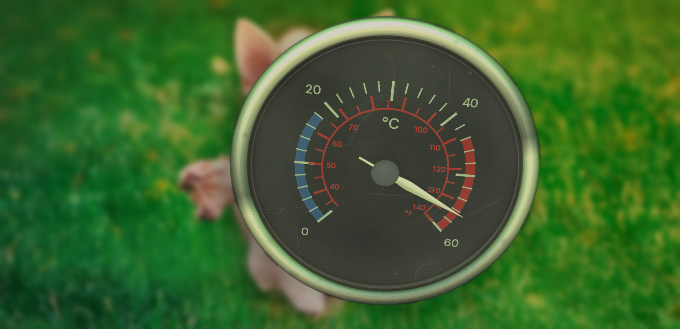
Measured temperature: °C 56
